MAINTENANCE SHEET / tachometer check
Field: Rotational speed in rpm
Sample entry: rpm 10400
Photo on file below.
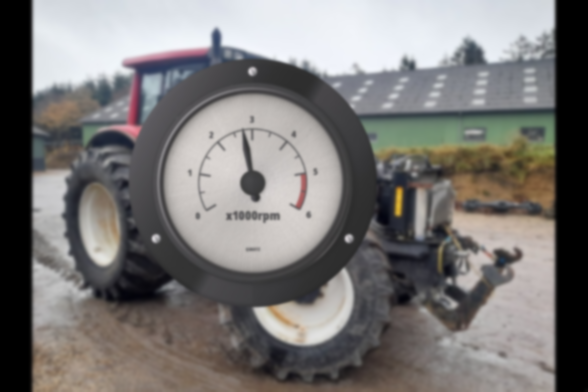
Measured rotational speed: rpm 2750
